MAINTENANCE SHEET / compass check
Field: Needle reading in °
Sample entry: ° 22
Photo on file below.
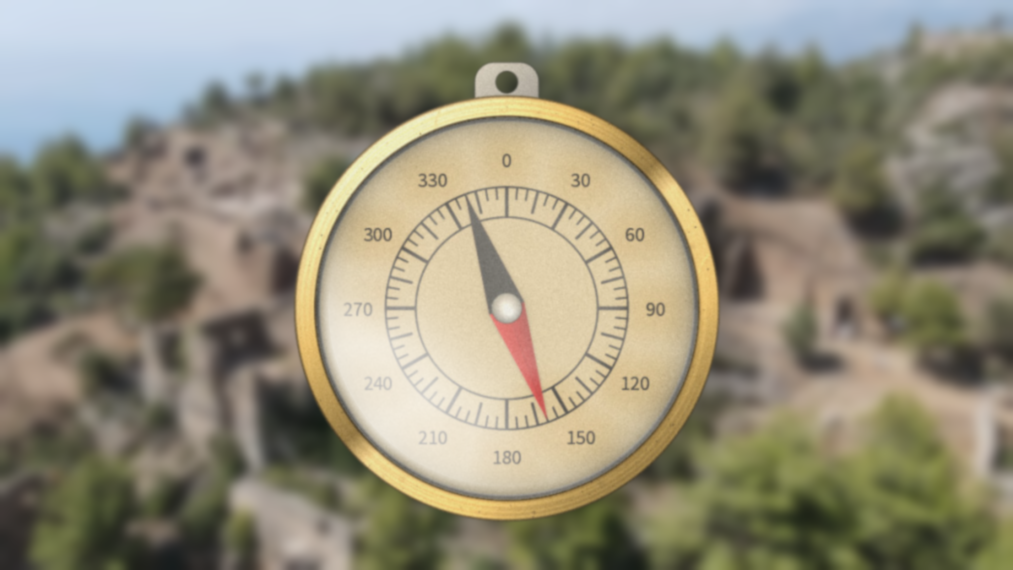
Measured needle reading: ° 160
